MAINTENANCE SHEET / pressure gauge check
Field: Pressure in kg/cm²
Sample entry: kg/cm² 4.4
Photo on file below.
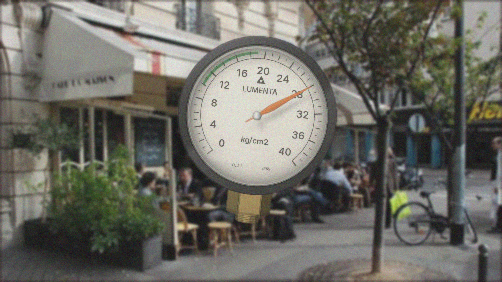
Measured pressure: kg/cm² 28
